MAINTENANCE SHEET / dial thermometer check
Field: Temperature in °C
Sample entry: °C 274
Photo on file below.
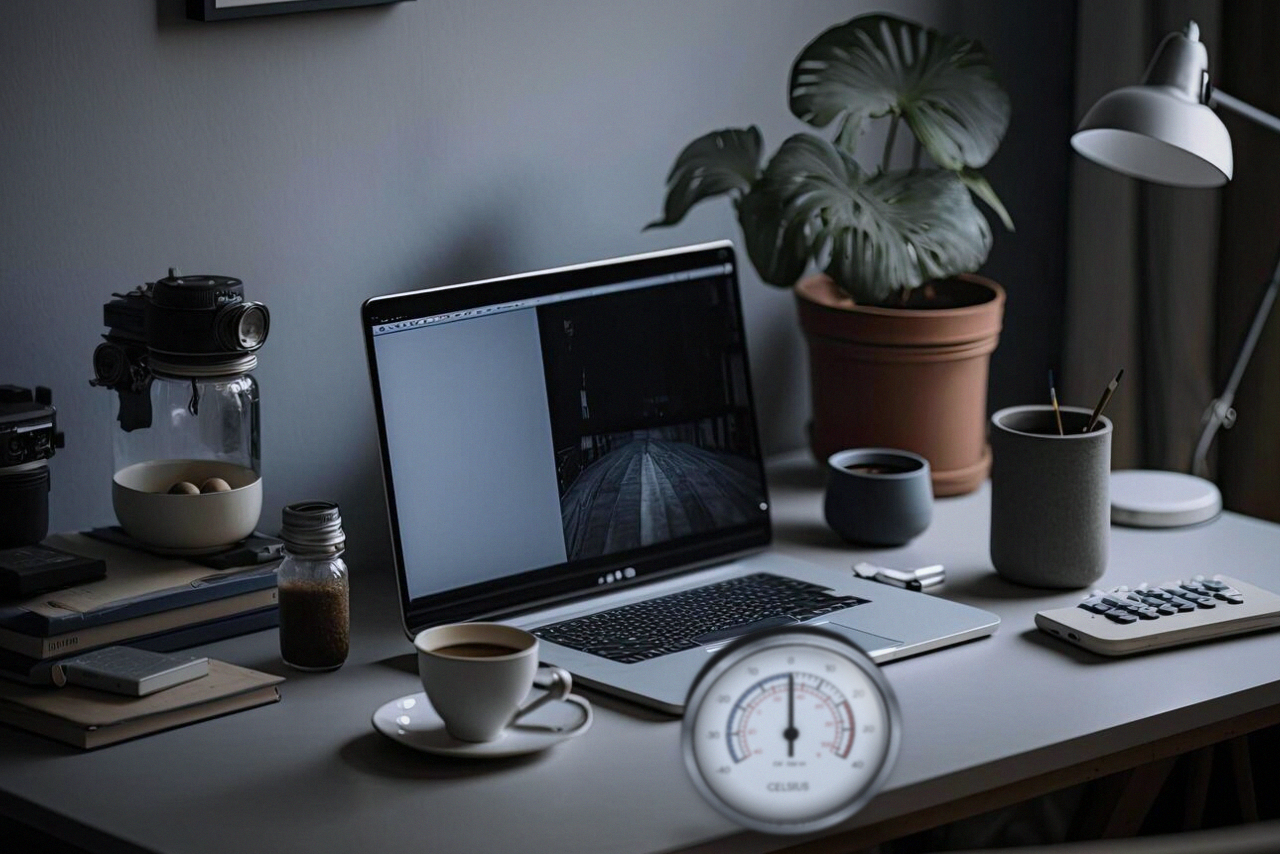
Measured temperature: °C 0
